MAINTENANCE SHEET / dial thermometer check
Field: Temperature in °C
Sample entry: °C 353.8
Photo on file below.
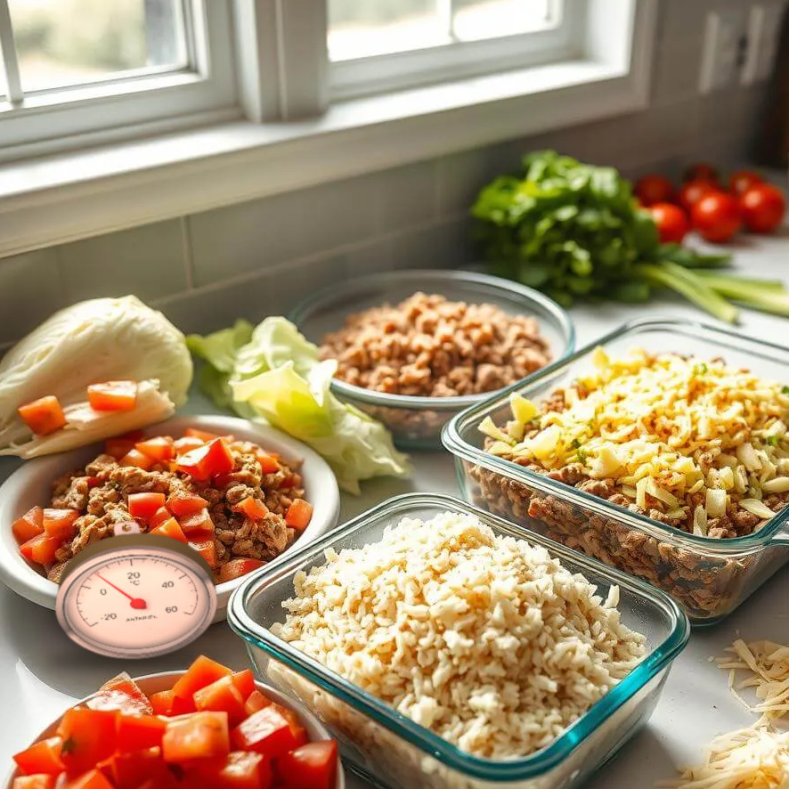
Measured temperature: °C 8
